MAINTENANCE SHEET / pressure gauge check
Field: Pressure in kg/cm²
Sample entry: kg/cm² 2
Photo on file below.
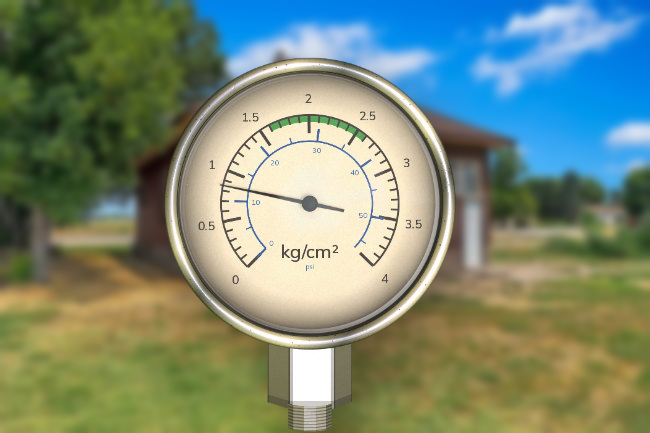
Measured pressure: kg/cm² 0.85
